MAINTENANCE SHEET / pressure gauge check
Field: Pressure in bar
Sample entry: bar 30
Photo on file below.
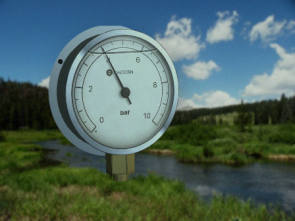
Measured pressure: bar 4
